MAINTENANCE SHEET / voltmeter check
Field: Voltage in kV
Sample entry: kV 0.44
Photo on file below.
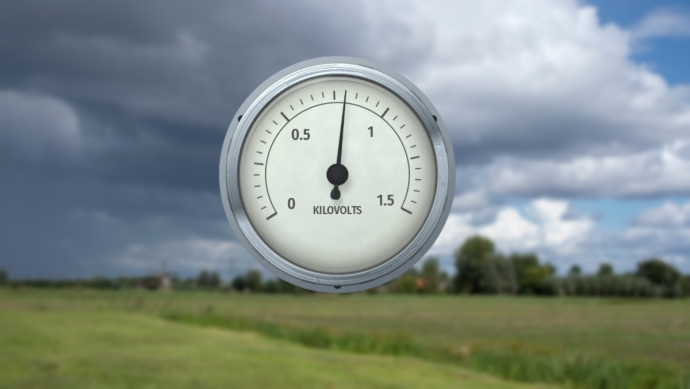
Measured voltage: kV 0.8
